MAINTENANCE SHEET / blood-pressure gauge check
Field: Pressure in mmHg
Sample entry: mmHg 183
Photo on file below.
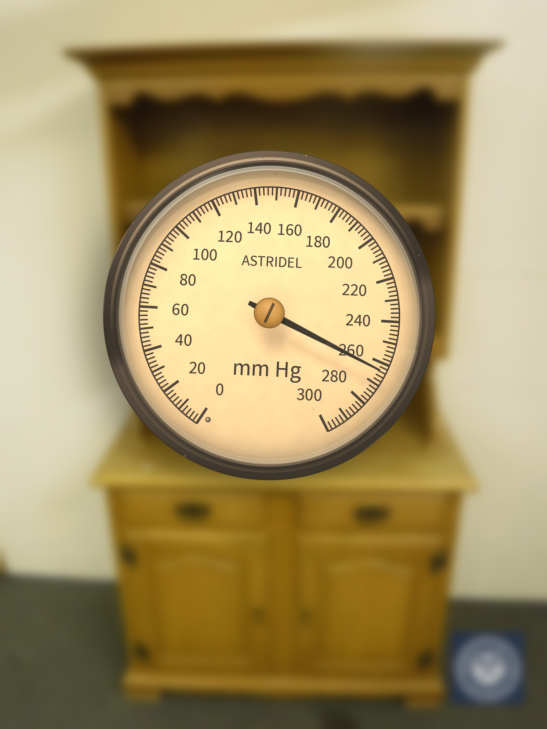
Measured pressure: mmHg 264
